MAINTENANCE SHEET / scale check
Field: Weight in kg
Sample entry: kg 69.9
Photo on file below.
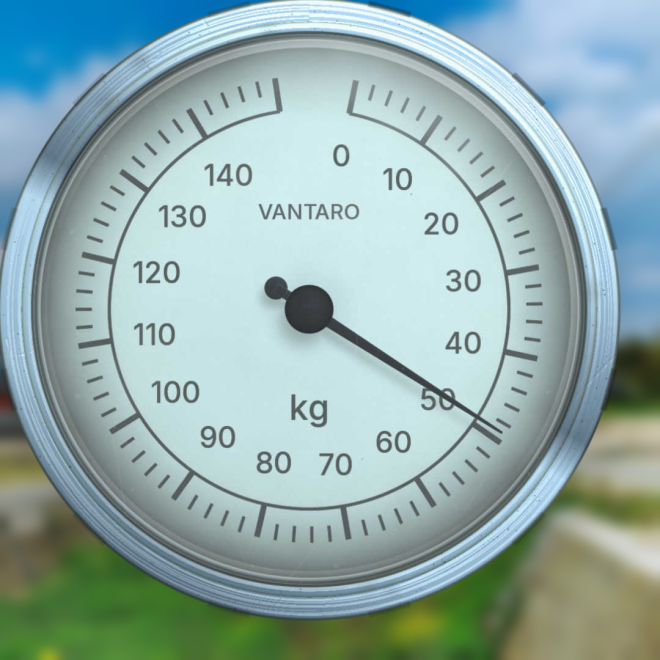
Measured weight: kg 49
